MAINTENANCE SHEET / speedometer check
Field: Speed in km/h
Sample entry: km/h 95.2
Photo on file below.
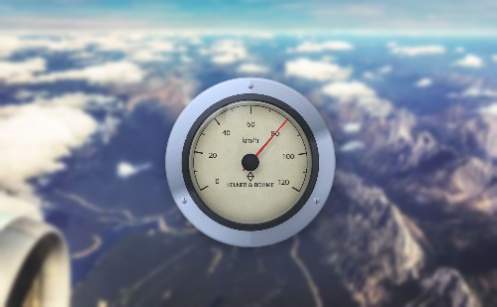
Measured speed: km/h 80
